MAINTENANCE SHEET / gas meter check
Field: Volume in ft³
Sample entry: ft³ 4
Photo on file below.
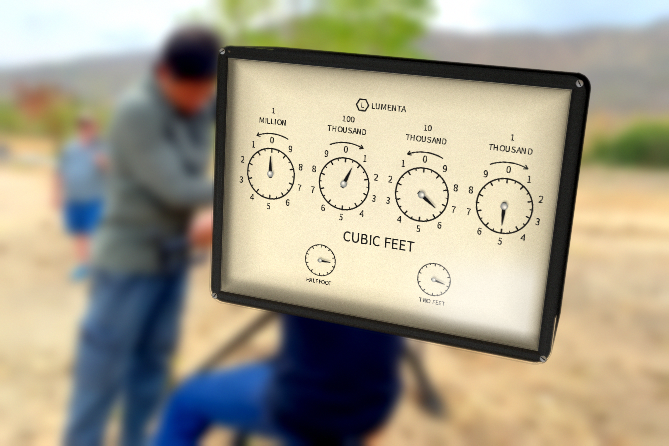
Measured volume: ft³ 6500
